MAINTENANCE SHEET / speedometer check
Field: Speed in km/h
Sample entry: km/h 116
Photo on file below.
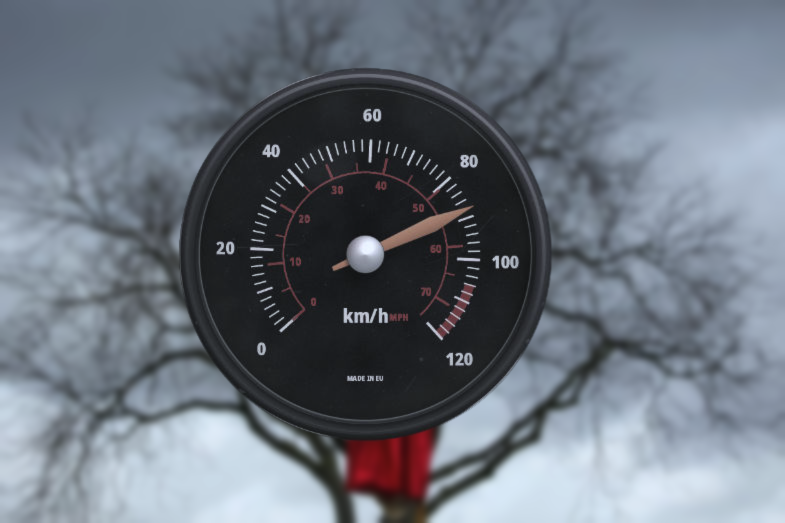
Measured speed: km/h 88
